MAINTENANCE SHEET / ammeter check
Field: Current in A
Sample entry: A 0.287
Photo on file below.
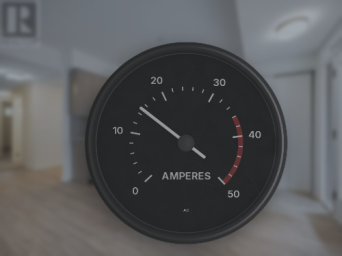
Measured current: A 15
